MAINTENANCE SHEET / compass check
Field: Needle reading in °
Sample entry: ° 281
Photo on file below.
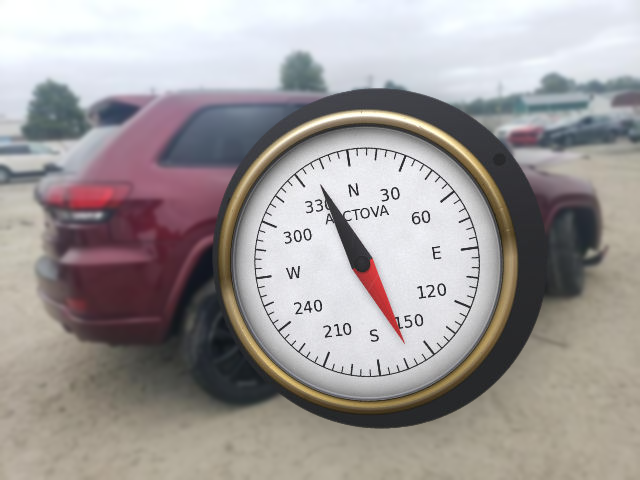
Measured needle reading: ° 160
